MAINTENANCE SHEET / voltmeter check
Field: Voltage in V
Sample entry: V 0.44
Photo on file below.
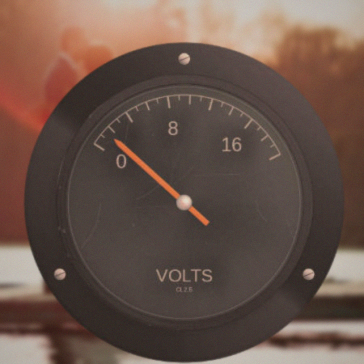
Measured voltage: V 1.5
